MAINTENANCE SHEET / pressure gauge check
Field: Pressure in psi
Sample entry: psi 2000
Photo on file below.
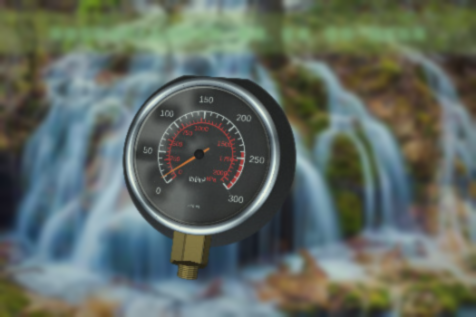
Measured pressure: psi 10
